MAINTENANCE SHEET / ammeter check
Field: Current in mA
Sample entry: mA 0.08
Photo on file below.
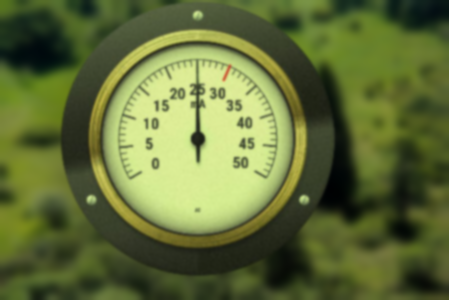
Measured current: mA 25
